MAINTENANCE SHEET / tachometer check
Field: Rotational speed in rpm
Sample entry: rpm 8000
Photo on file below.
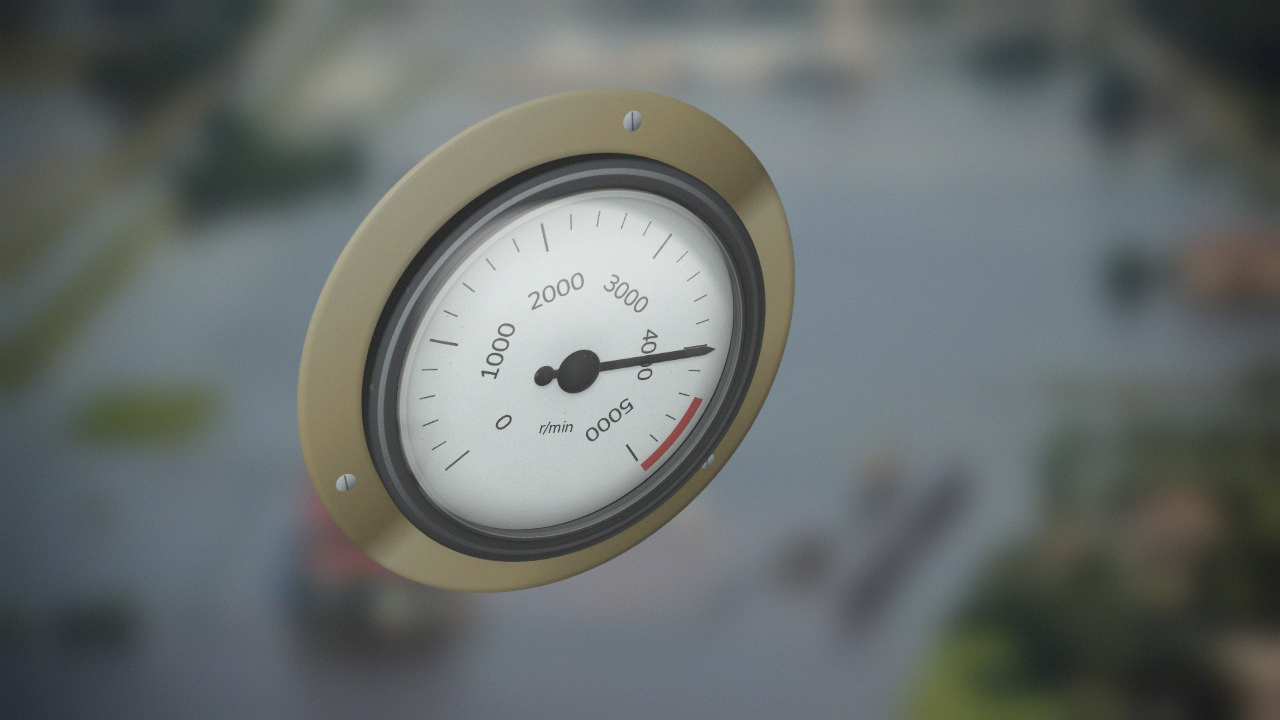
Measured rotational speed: rpm 4000
